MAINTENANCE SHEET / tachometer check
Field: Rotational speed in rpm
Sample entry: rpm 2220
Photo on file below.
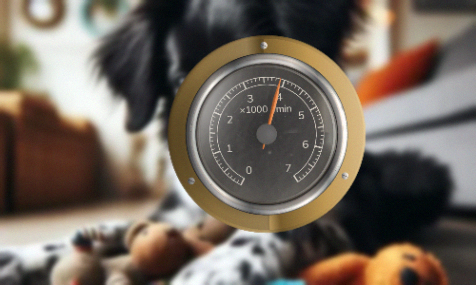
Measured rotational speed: rpm 3900
